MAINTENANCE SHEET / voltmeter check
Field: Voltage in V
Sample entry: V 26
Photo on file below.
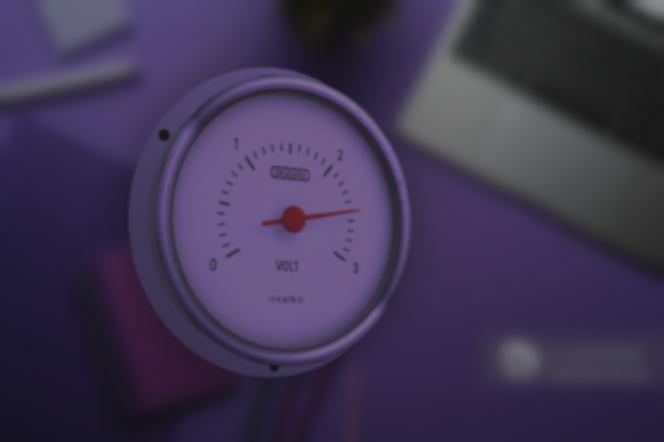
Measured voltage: V 2.5
